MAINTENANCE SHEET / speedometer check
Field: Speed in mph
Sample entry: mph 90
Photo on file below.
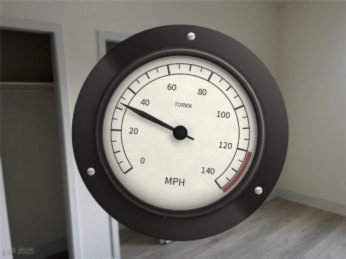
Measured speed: mph 32.5
